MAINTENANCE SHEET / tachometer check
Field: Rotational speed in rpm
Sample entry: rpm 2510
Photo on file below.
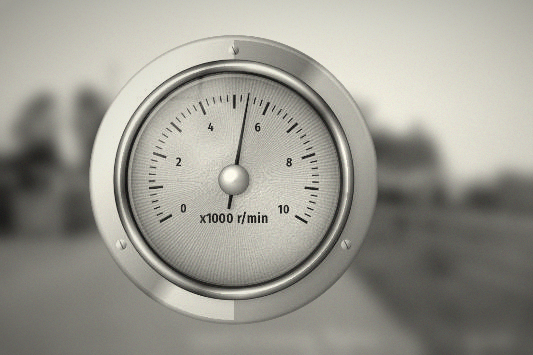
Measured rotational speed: rpm 5400
